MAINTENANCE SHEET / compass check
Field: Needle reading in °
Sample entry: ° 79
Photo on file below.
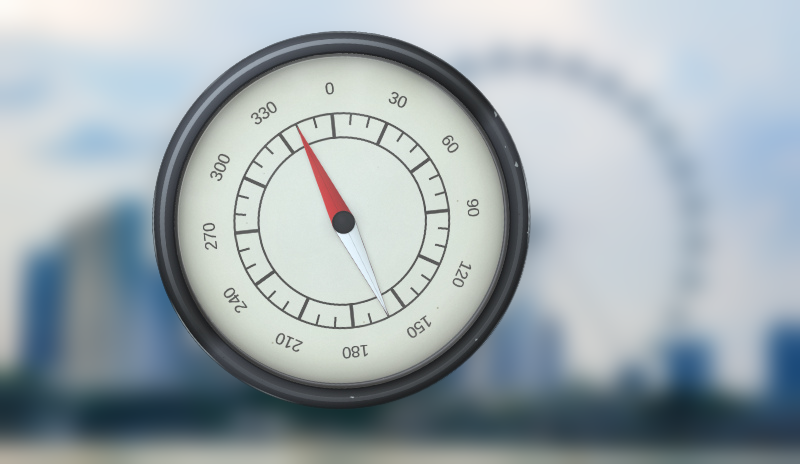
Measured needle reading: ° 340
